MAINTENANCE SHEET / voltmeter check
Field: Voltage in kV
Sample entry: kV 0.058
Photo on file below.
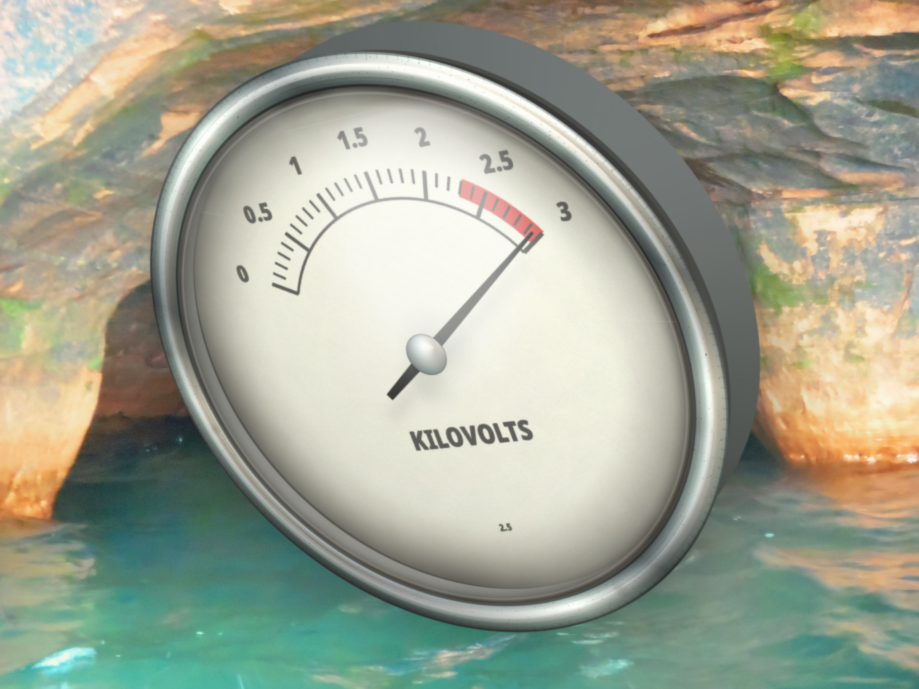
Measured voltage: kV 2.95
